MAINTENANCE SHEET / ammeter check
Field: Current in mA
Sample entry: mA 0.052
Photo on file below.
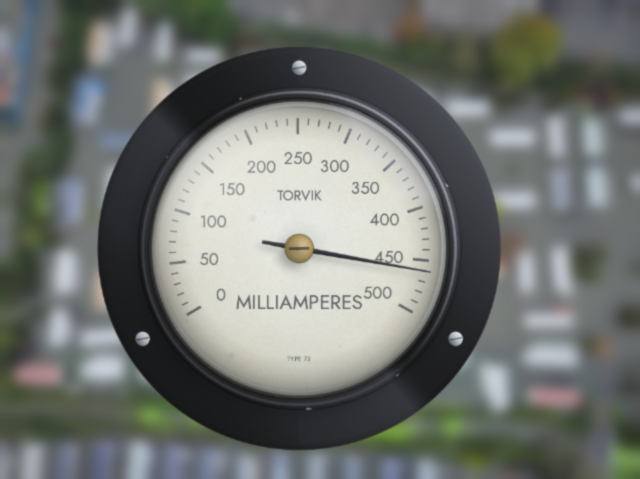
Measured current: mA 460
